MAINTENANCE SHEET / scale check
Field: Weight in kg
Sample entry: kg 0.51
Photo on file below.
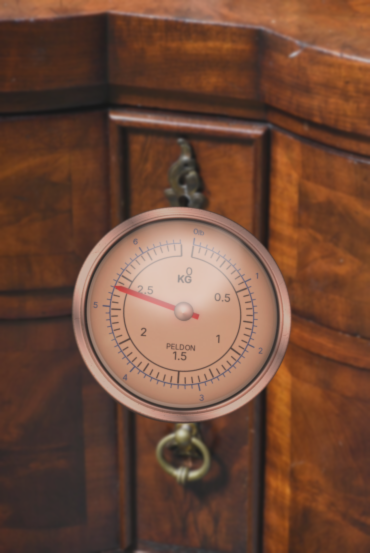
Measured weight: kg 2.4
